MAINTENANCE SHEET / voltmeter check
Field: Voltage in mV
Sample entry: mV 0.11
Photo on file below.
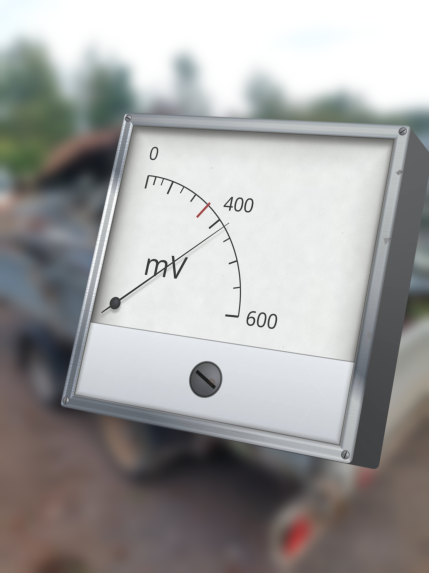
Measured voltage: mV 425
